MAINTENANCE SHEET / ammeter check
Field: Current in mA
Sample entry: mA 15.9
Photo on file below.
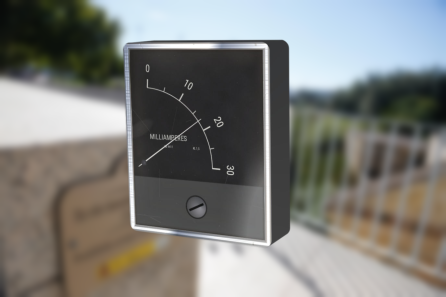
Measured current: mA 17.5
